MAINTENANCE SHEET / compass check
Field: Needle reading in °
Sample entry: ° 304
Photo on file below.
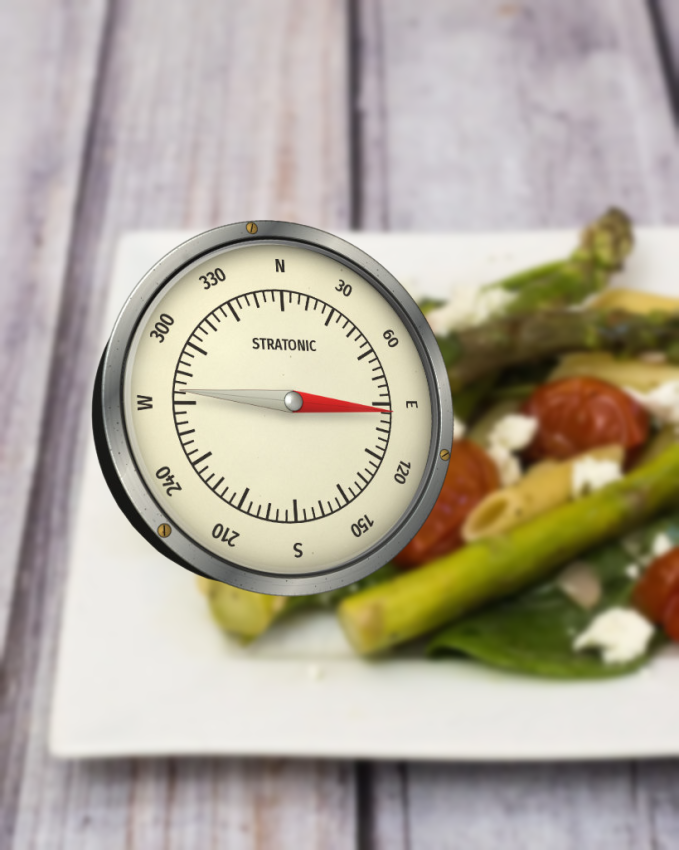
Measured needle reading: ° 95
